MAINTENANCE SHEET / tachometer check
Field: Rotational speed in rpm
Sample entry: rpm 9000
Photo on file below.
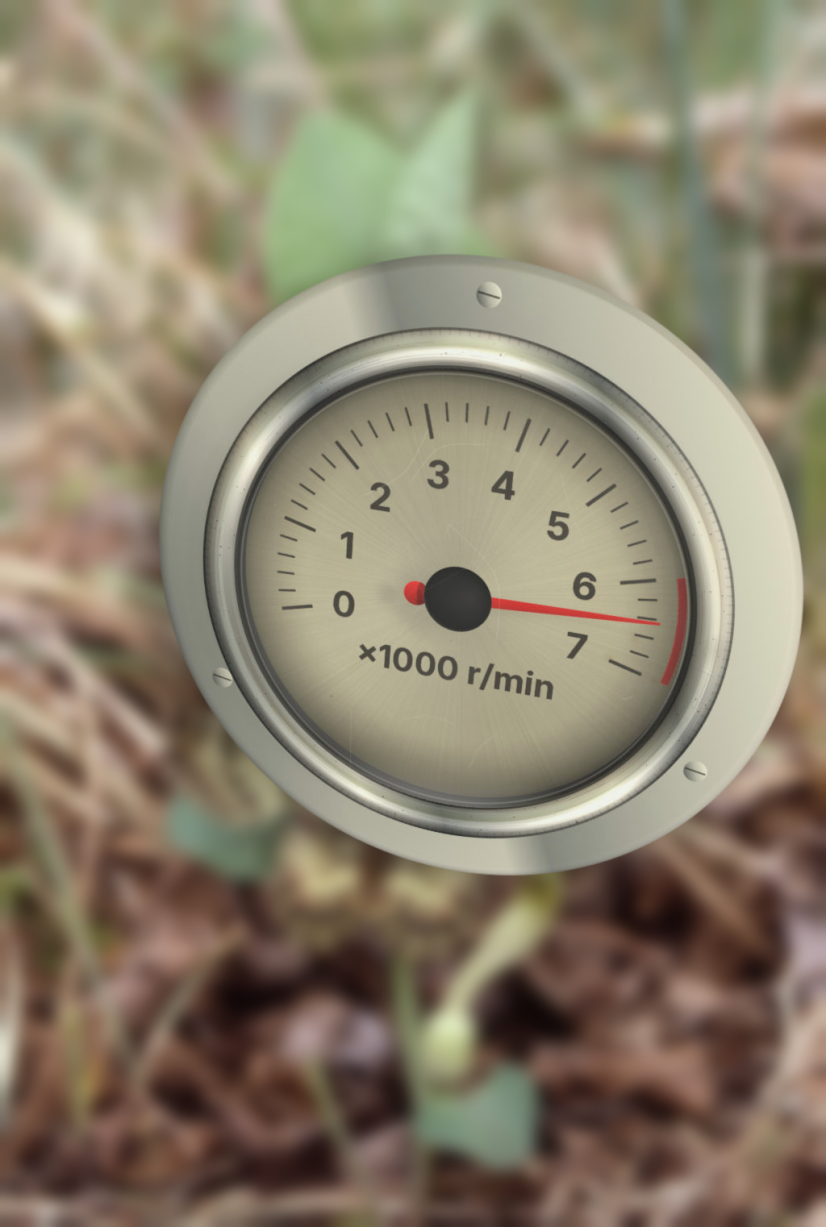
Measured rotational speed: rpm 6400
